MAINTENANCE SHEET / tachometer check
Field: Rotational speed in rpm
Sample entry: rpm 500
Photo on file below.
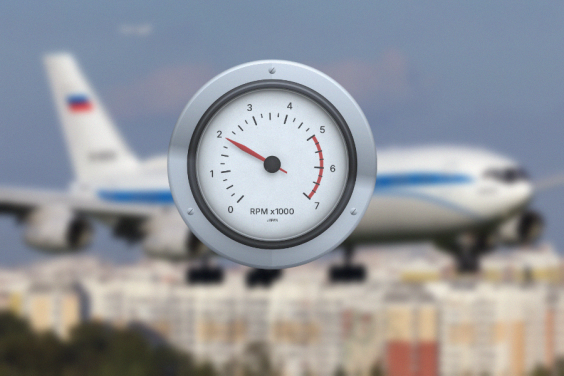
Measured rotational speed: rpm 2000
